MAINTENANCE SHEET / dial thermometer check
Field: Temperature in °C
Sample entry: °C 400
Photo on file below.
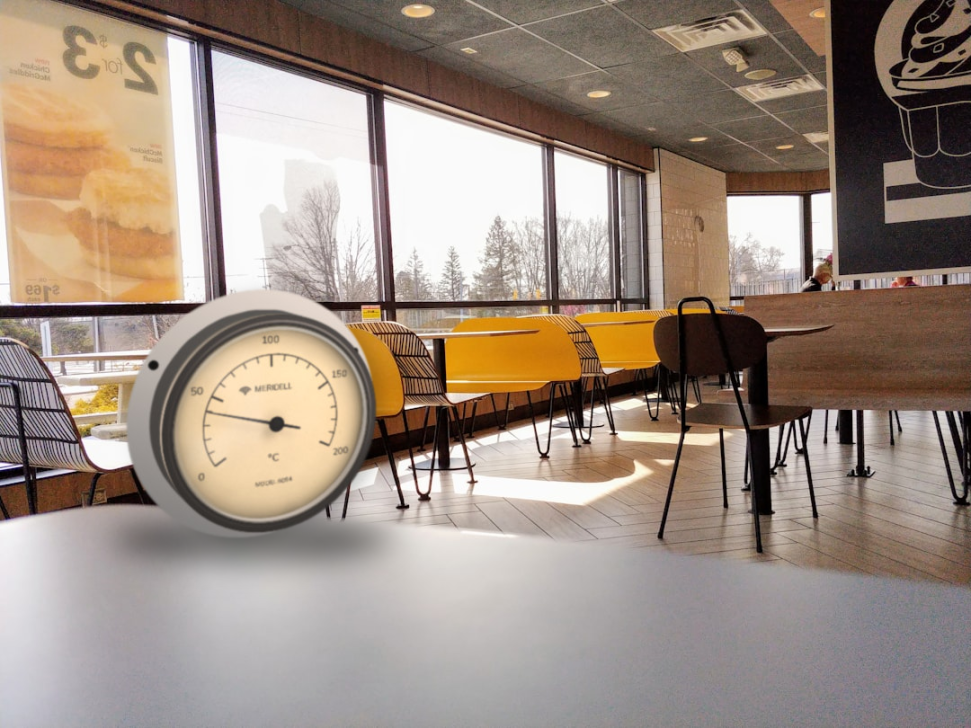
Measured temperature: °C 40
